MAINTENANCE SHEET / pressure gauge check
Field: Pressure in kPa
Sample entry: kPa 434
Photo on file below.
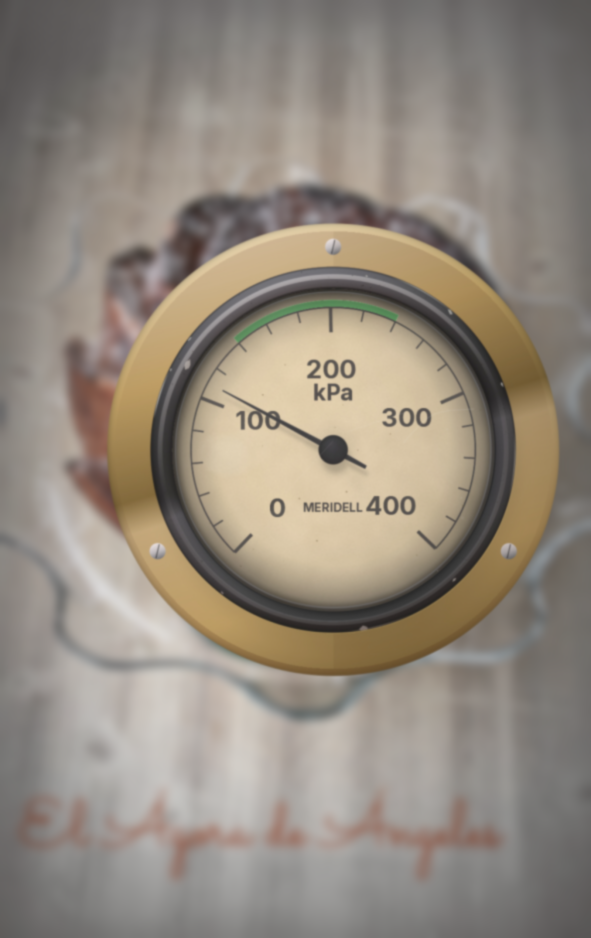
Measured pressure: kPa 110
